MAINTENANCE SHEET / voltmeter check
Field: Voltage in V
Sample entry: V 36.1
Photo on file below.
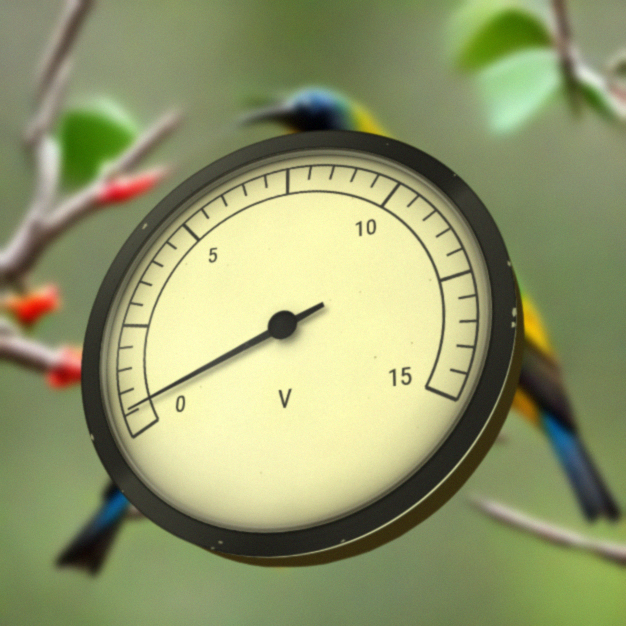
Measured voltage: V 0.5
